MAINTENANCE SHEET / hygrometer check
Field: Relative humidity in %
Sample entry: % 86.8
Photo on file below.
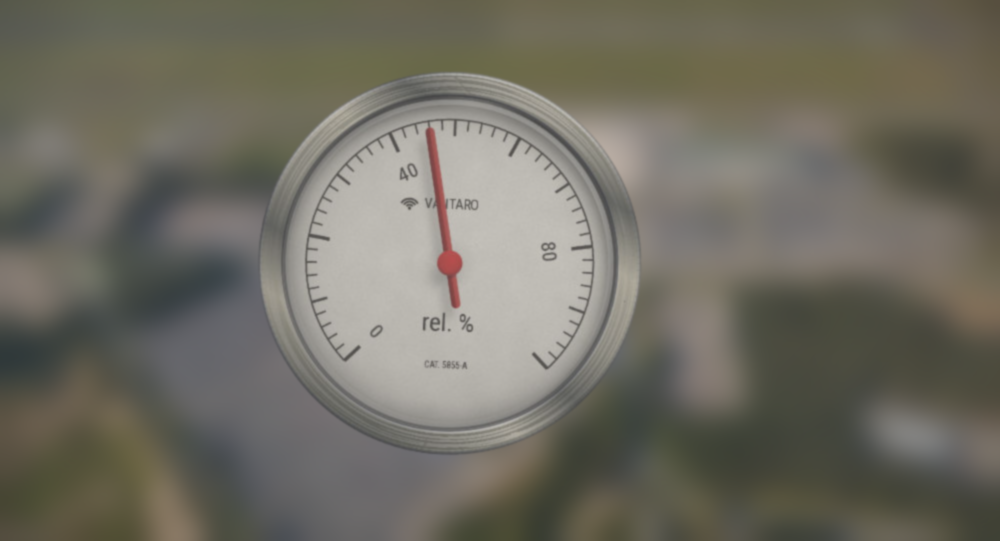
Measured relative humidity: % 46
